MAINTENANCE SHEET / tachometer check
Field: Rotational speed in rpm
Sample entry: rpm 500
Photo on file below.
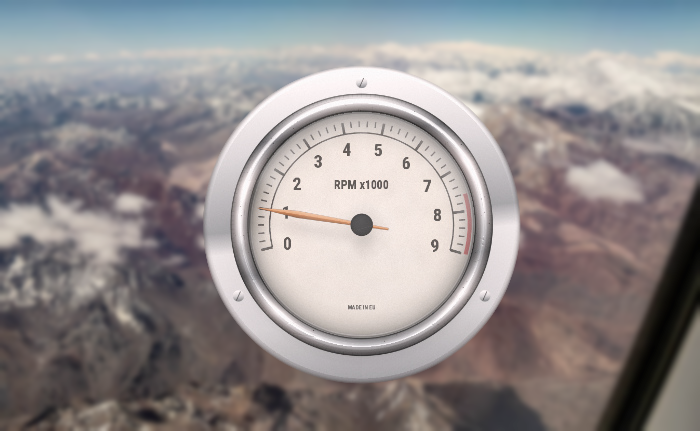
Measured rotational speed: rpm 1000
